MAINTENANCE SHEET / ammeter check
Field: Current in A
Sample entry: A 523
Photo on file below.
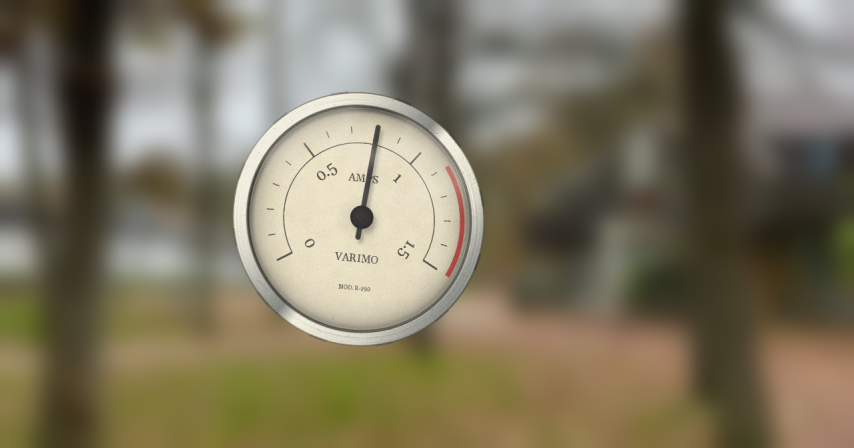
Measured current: A 0.8
